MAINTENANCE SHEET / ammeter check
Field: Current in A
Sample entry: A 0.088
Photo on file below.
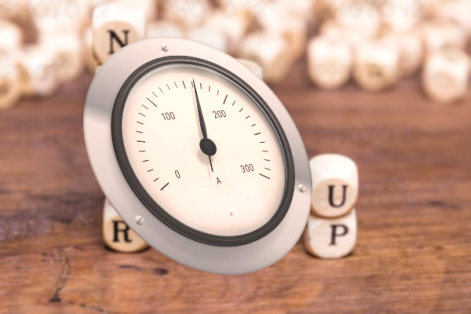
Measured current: A 160
